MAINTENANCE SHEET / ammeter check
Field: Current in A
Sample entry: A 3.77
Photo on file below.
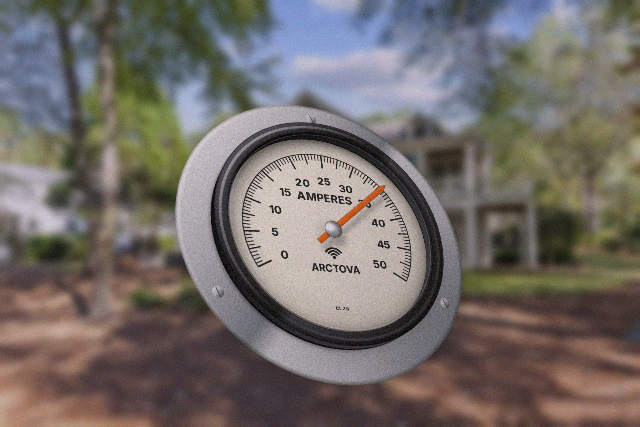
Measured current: A 35
